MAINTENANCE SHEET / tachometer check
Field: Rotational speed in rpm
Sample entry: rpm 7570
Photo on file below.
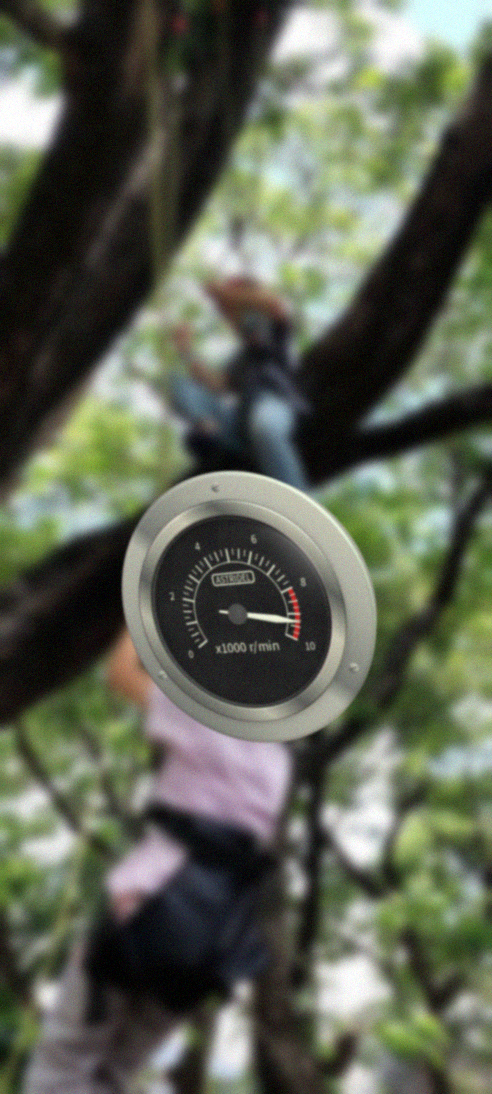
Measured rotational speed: rpm 9250
